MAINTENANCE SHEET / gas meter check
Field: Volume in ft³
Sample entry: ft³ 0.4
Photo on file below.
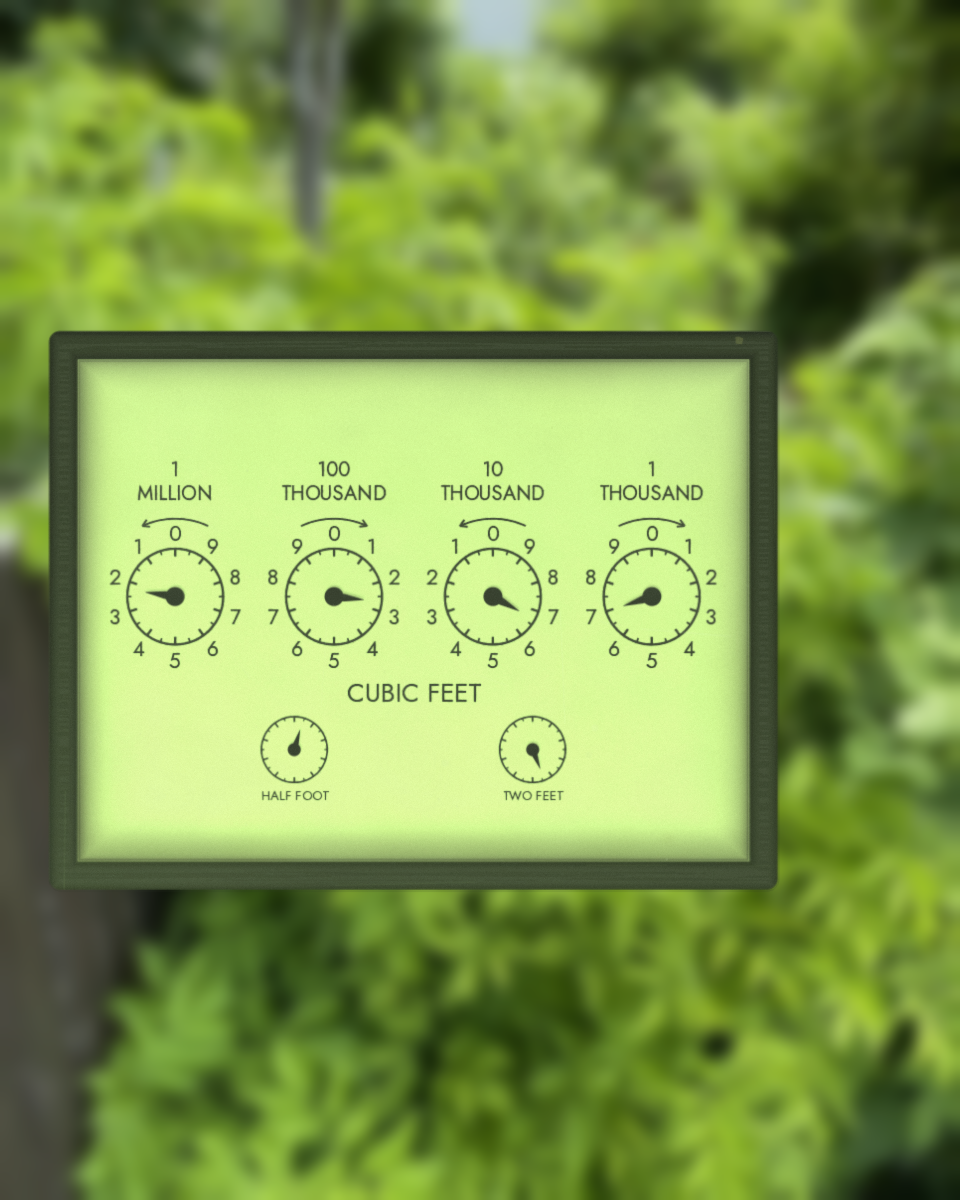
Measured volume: ft³ 226700
